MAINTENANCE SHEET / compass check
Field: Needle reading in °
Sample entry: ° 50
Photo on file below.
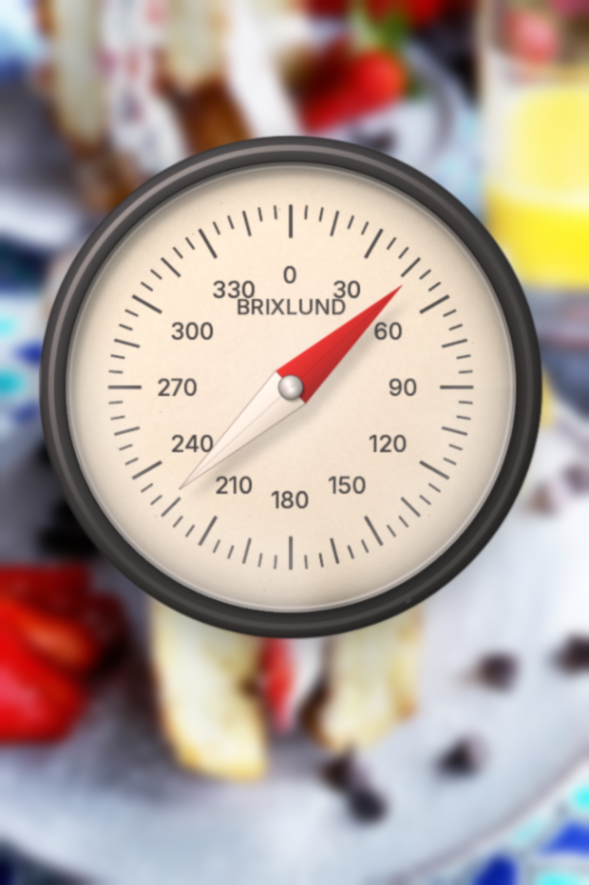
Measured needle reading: ° 47.5
